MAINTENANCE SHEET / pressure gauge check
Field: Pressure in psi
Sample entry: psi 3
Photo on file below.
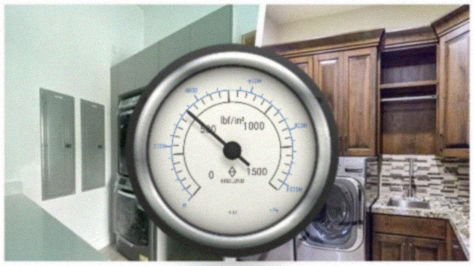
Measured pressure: psi 500
